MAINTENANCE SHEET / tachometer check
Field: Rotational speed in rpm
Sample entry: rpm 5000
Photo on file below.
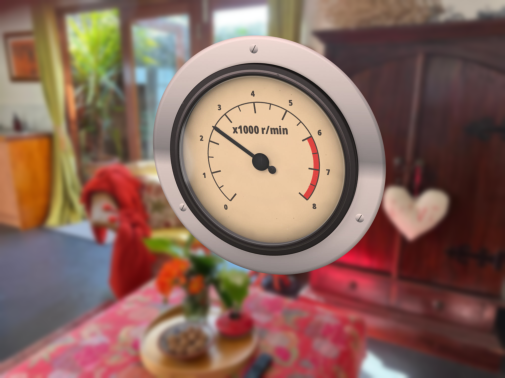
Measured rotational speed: rpm 2500
